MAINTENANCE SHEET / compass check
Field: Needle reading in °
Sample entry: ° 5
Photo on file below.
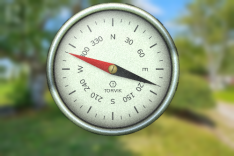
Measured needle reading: ° 290
